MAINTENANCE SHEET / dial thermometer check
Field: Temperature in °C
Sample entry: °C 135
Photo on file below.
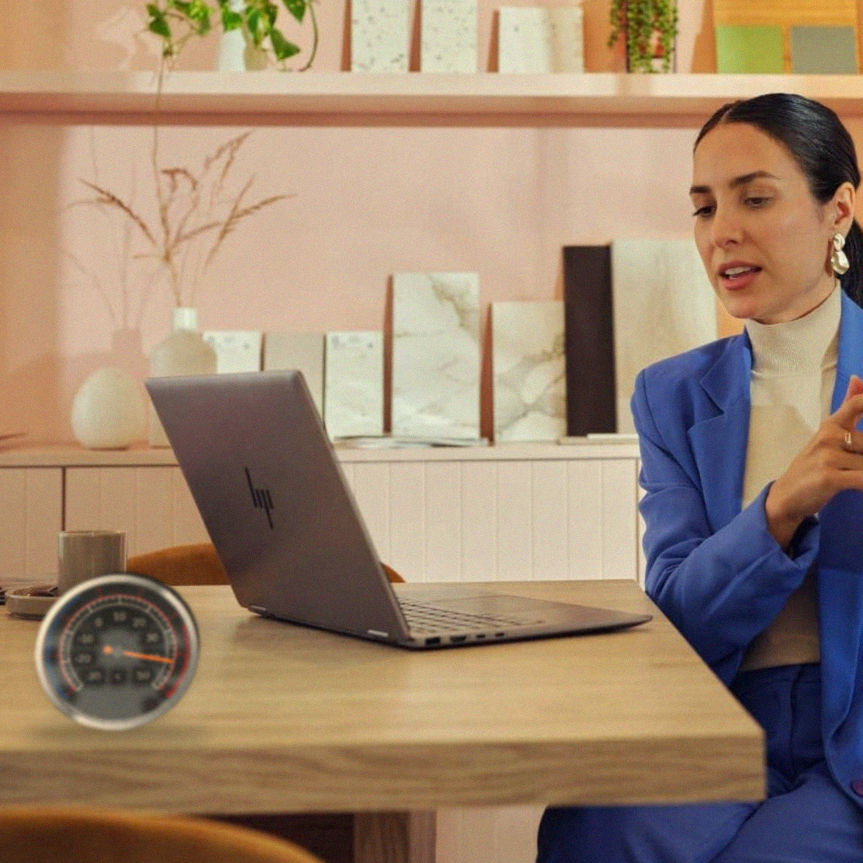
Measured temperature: °C 40
